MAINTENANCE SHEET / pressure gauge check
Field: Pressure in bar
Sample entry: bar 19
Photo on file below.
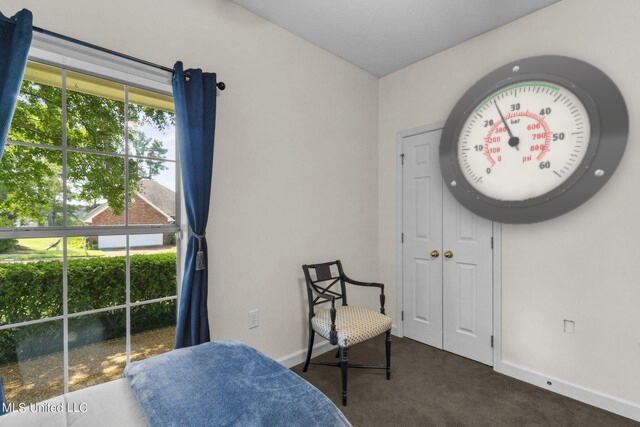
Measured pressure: bar 25
